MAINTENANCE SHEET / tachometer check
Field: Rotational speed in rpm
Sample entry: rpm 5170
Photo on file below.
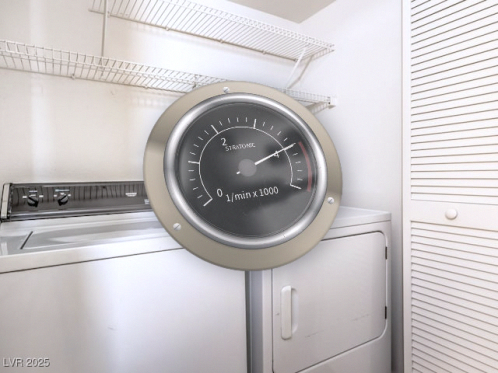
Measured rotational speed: rpm 4000
